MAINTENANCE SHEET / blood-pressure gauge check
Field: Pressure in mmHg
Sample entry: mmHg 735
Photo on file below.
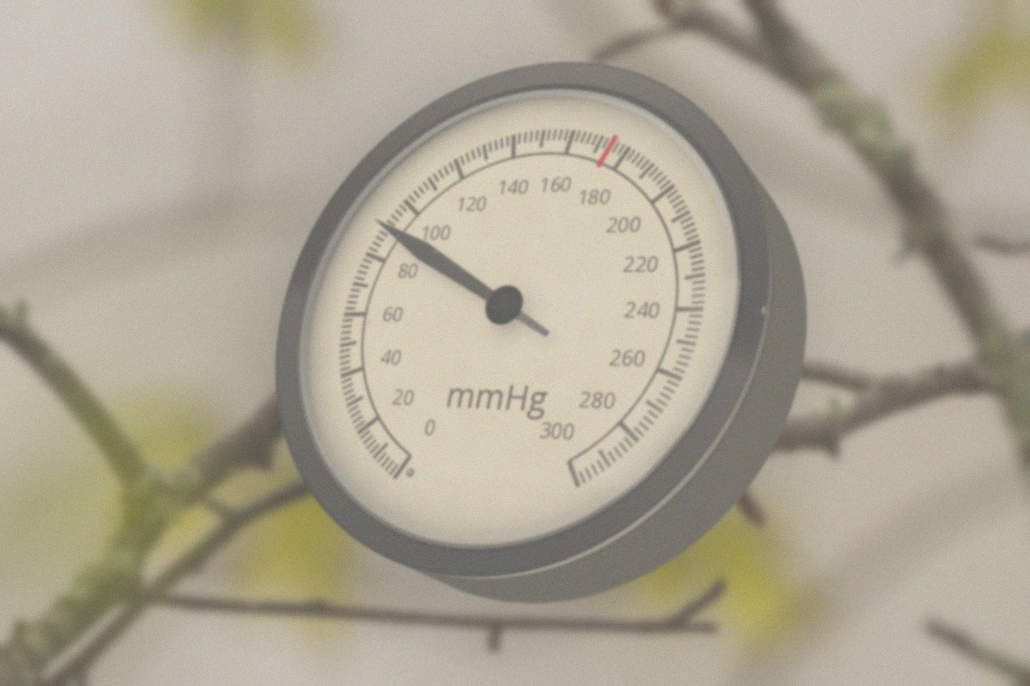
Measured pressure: mmHg 90
